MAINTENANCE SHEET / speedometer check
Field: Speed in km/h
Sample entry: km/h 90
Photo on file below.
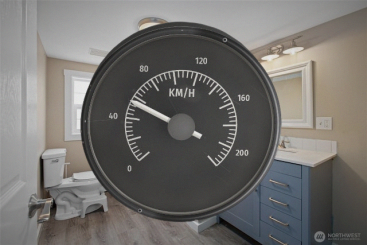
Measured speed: km/h 56
